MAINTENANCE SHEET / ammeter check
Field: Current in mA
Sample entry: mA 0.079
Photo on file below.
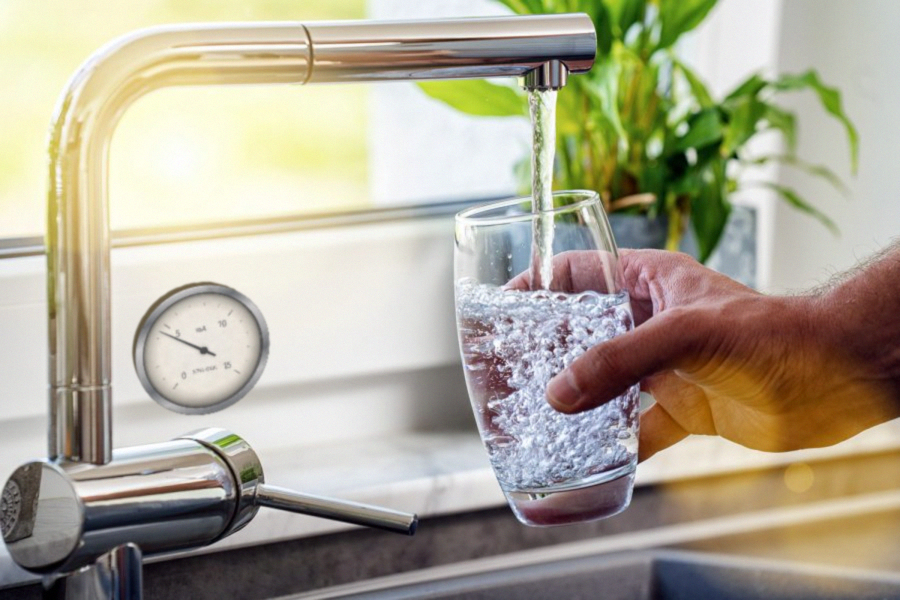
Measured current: mA 4.5
